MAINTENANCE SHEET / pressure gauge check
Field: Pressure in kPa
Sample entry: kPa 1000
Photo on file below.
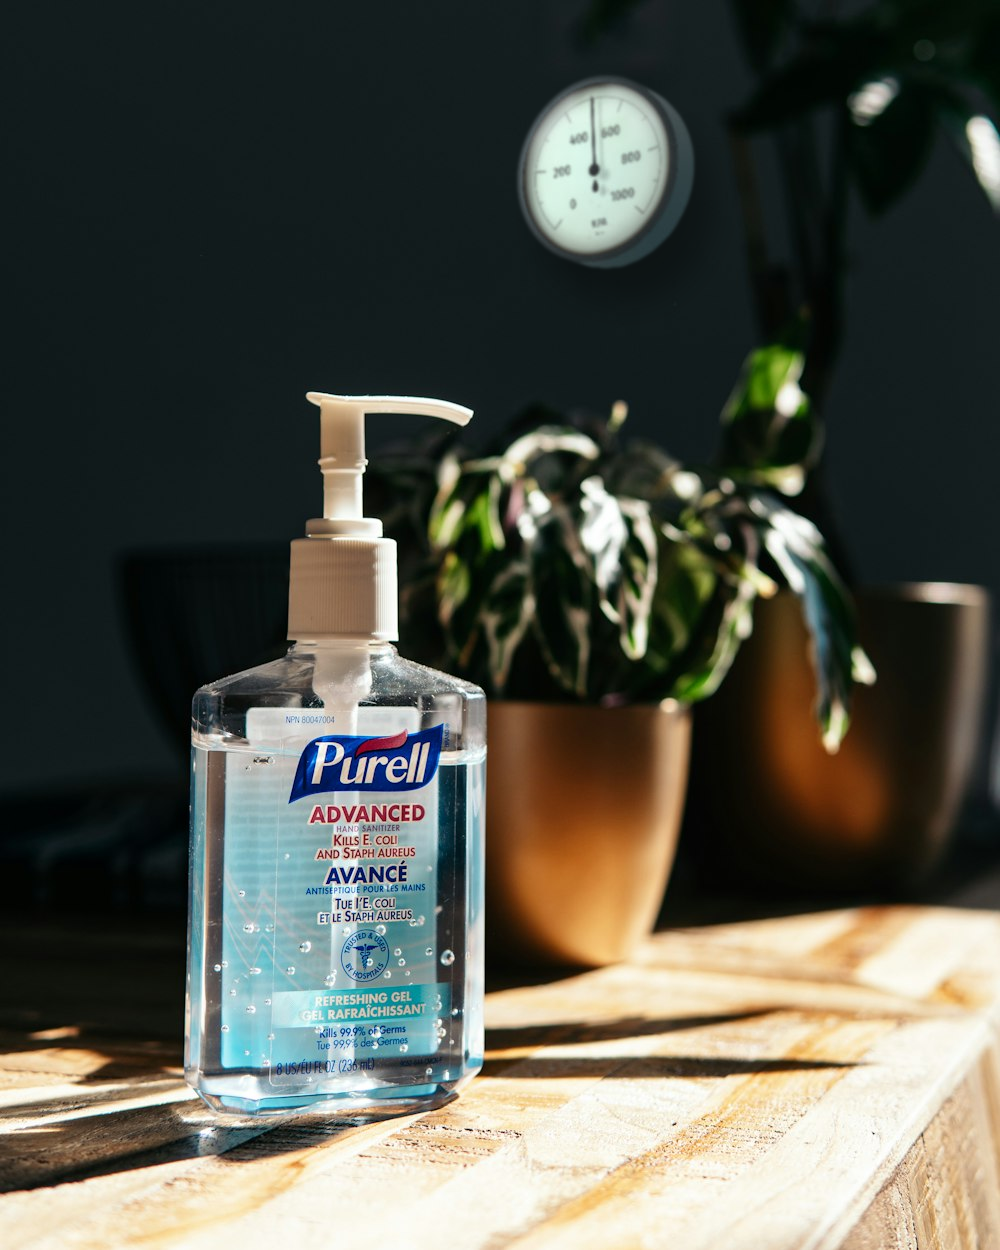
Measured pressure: kPa 500
